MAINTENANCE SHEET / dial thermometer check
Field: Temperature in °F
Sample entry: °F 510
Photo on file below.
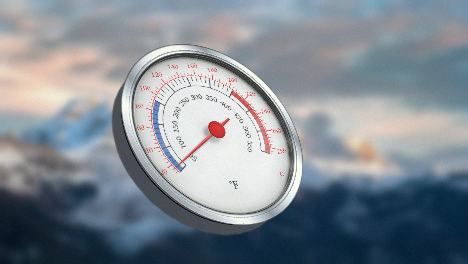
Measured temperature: °F 60
